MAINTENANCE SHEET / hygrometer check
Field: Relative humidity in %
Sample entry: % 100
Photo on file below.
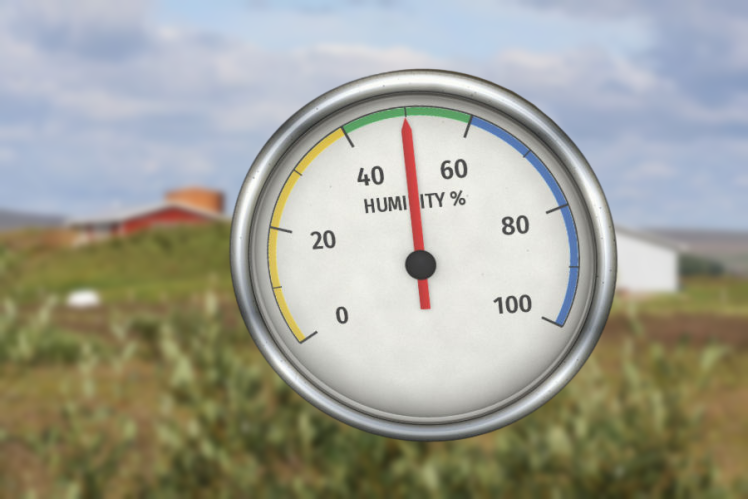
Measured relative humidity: % 50
